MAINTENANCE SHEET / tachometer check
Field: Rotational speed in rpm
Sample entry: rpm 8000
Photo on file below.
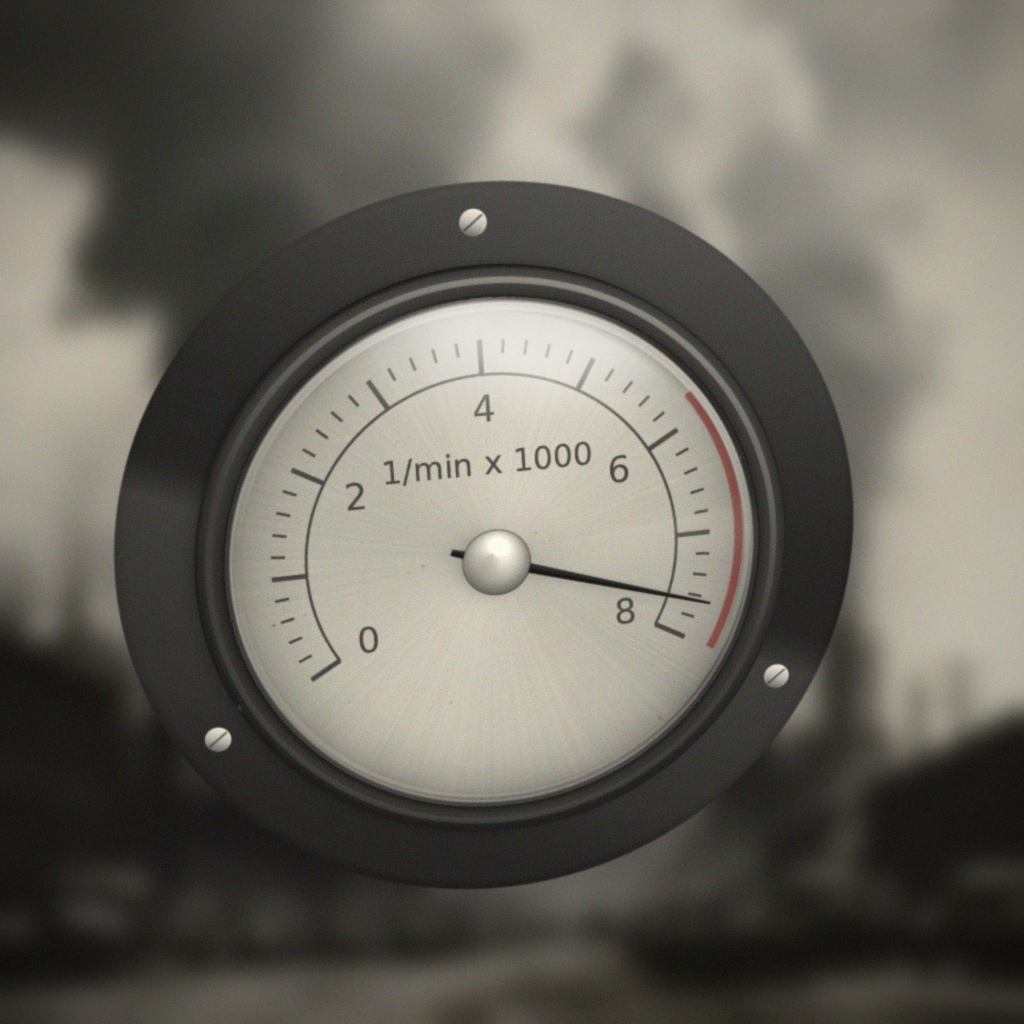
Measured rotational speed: rpm 7600
